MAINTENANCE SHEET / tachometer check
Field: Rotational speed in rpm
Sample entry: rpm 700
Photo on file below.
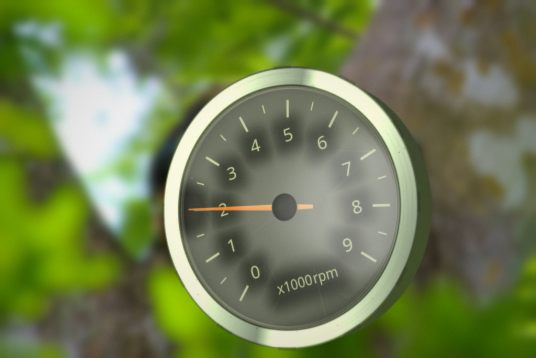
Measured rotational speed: rpm 2000
